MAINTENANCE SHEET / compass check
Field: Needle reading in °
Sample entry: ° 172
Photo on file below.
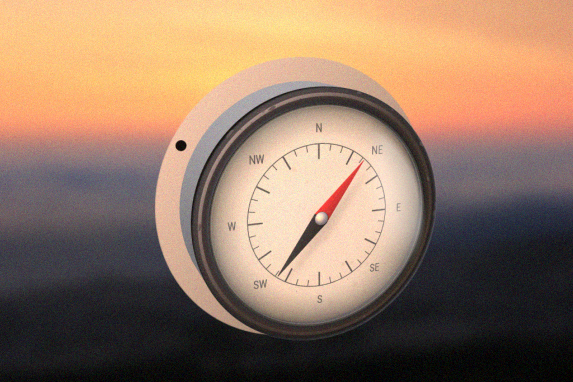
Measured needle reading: ° 40
